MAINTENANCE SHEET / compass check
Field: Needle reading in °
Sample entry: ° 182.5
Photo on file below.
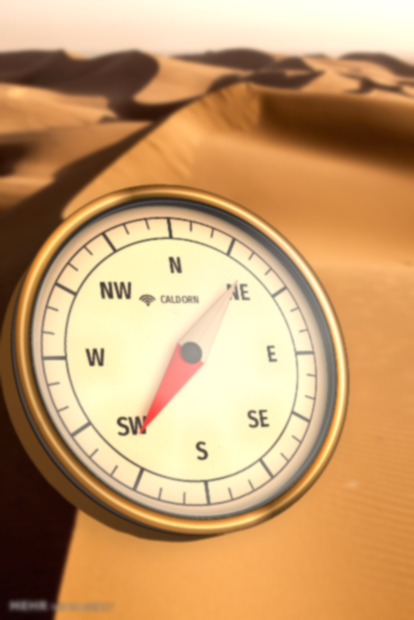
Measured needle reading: ° 220
